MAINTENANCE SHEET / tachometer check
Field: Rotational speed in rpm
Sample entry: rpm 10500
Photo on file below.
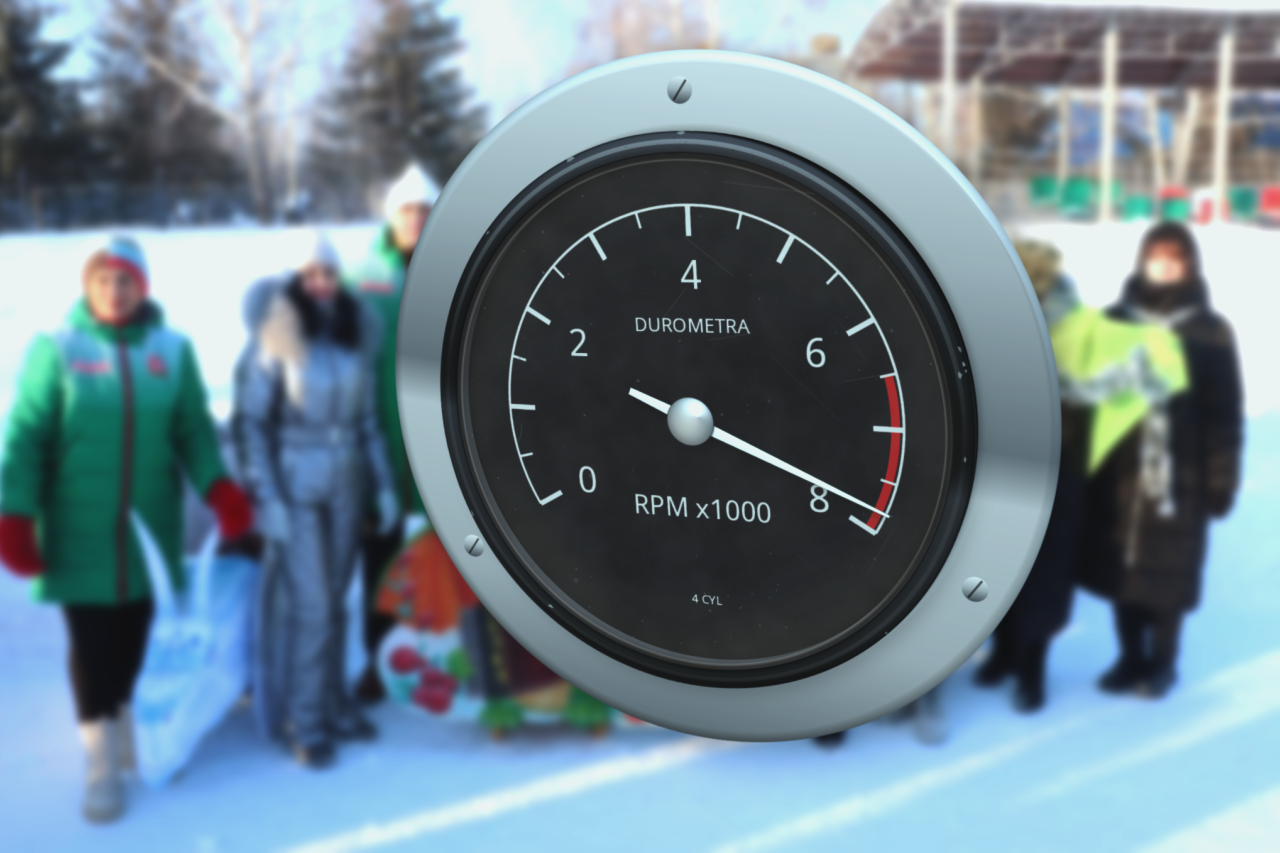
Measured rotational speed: rpm 7750
